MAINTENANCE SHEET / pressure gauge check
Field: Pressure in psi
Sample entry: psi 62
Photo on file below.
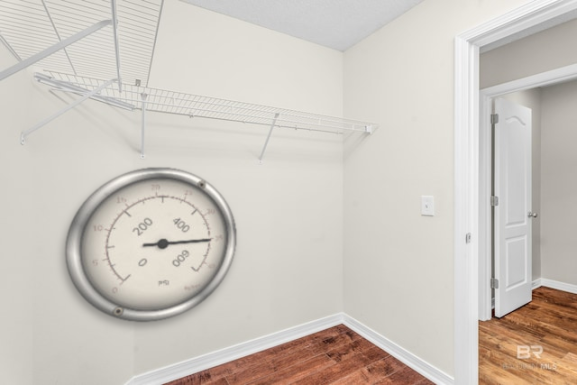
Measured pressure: psi 500
